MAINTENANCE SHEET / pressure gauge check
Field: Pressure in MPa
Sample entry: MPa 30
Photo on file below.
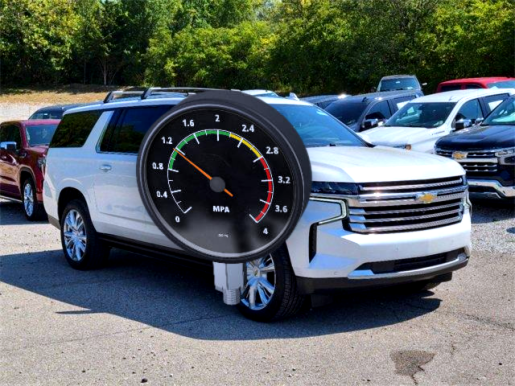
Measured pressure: MPa 1.2
